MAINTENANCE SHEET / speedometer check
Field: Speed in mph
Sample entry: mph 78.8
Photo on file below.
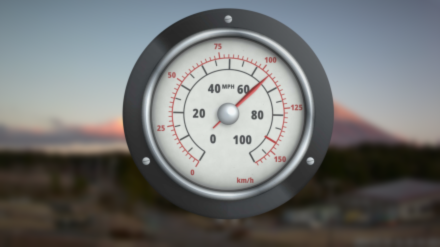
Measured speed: mph 65
